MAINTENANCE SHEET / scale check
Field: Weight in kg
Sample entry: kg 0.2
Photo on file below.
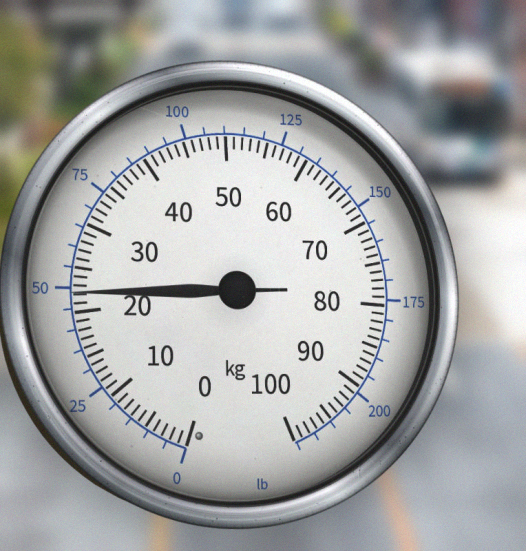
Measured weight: kg 22
